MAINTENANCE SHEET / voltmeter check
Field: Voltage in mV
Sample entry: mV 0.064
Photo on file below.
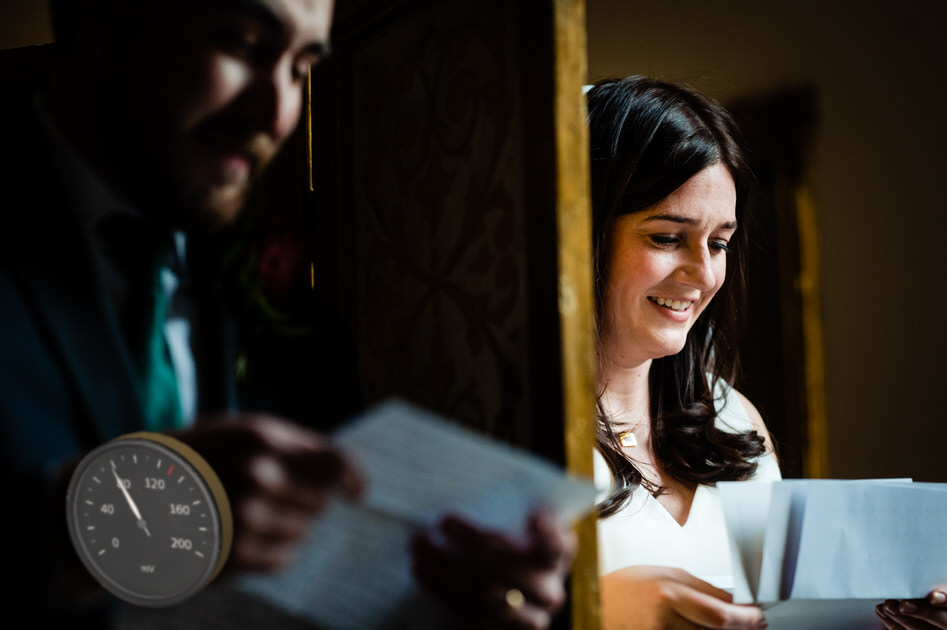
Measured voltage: mV 80
